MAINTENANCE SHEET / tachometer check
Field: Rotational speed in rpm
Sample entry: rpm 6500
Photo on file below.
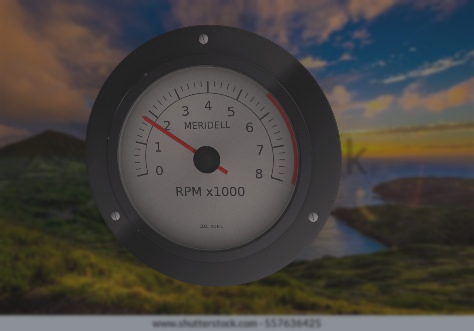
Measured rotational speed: rpm 1800
